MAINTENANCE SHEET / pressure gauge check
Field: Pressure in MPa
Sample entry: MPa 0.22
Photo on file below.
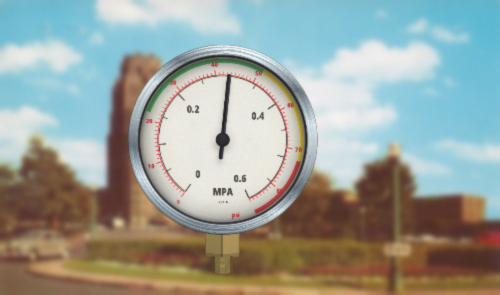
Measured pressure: MPa 0.3
